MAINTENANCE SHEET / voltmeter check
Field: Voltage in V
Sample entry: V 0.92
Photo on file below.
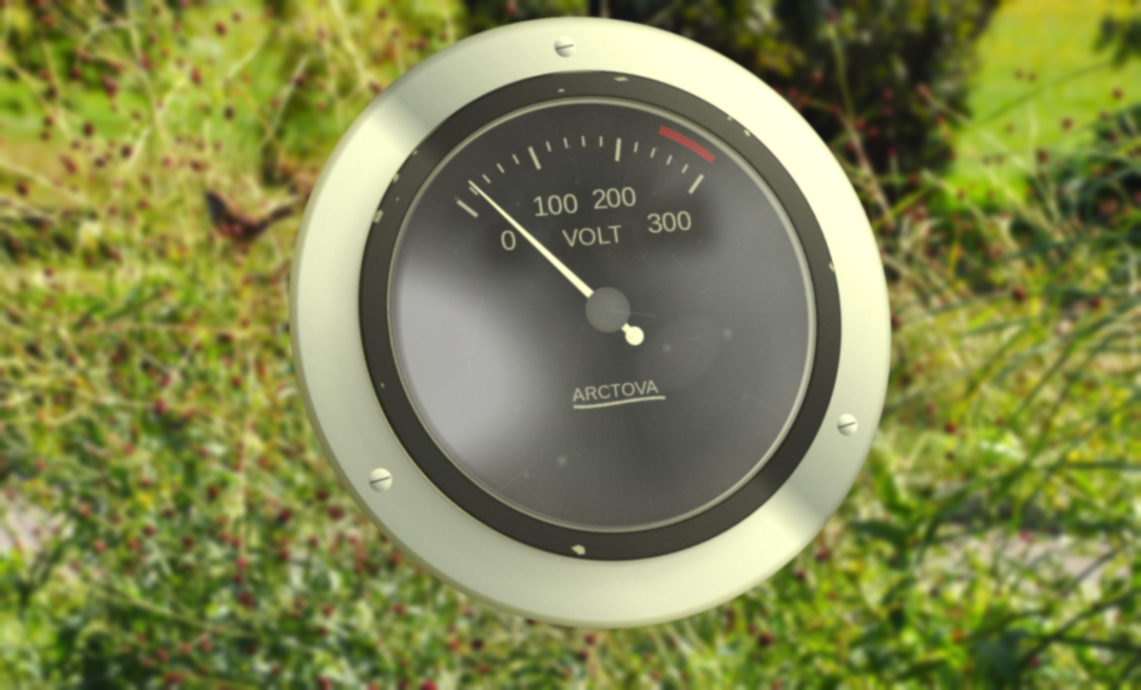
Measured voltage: V 20
